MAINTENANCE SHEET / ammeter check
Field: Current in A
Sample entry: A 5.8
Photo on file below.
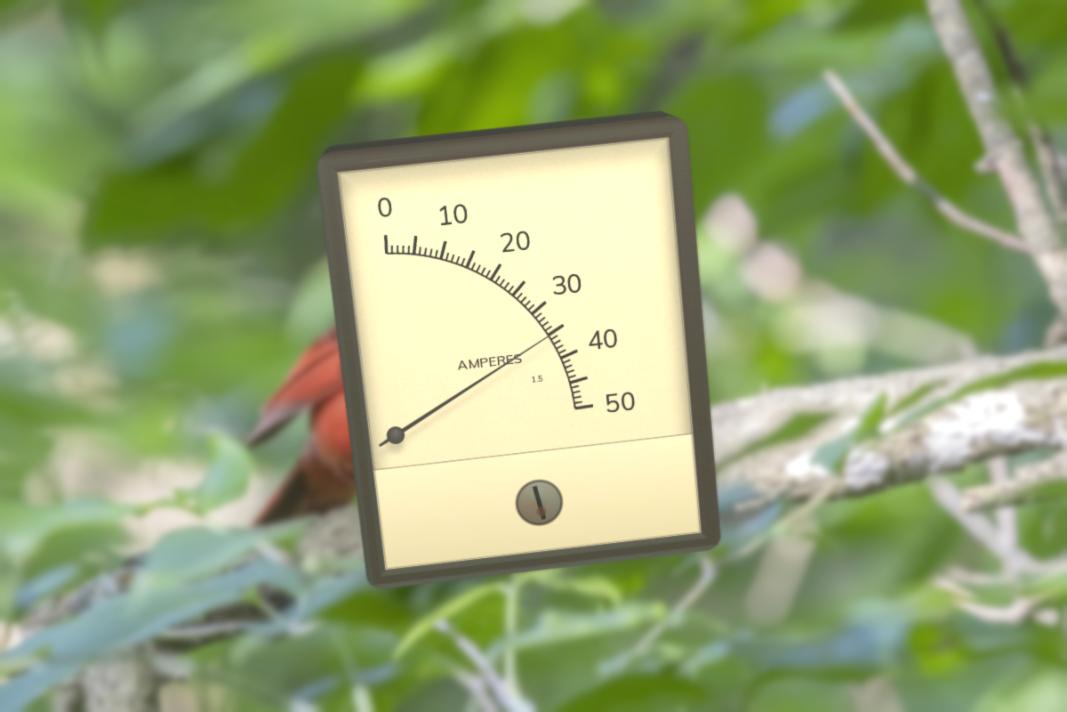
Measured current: A 35
